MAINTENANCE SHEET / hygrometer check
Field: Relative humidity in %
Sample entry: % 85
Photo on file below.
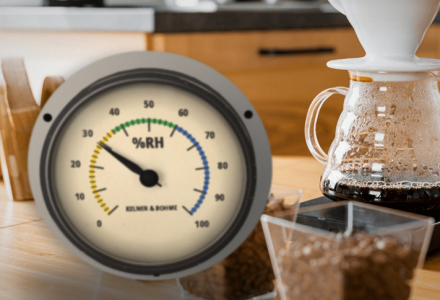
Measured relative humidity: % 30
